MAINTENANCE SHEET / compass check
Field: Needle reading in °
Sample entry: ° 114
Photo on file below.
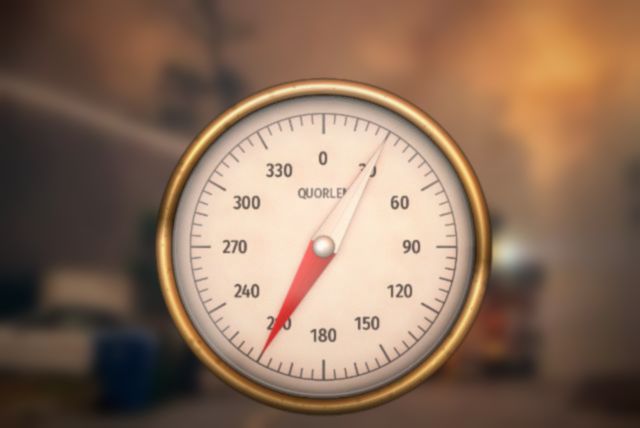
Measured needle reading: ° 210
